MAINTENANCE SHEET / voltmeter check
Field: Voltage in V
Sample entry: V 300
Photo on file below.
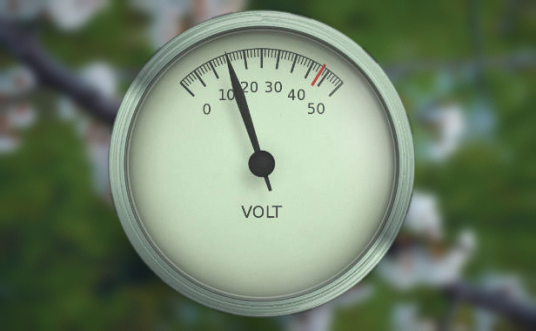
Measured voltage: V 15
